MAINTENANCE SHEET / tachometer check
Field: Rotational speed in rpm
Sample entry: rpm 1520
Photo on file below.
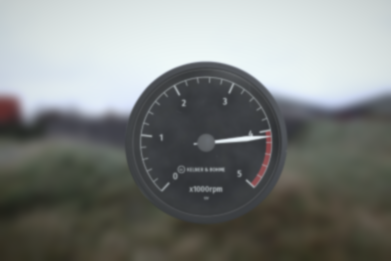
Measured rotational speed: rpm 4100
